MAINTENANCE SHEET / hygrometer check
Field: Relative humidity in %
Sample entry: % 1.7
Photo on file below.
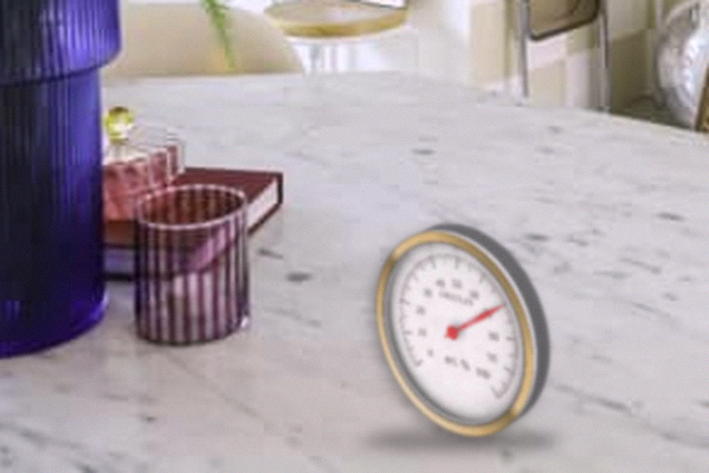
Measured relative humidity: % 70
